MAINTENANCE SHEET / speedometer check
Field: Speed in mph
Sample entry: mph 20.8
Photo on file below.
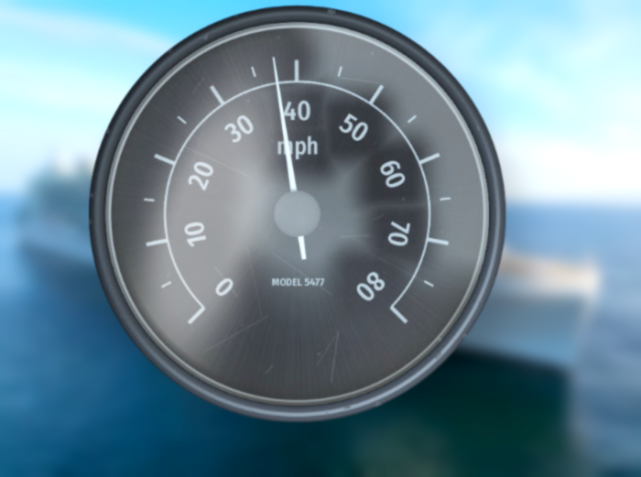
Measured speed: mph 37.5
